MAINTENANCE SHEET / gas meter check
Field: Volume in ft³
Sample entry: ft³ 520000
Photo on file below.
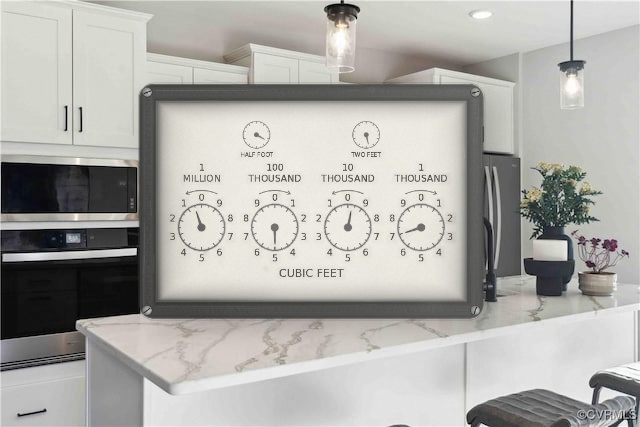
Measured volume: ft³ 49700
